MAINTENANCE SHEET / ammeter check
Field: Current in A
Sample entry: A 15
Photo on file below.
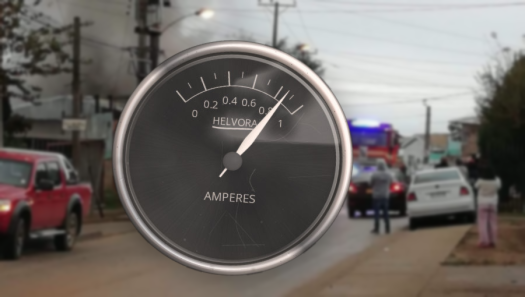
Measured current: A 0.85
